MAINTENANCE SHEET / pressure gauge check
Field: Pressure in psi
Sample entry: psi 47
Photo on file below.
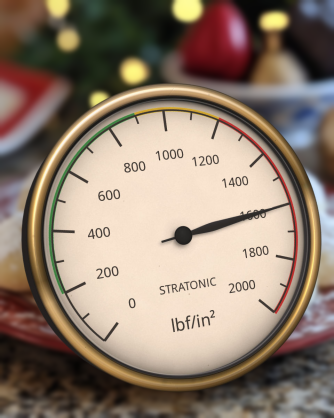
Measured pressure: psi 1600
